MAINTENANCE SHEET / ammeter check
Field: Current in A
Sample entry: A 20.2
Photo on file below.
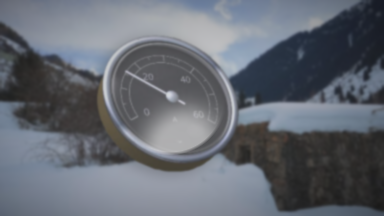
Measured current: A 15
